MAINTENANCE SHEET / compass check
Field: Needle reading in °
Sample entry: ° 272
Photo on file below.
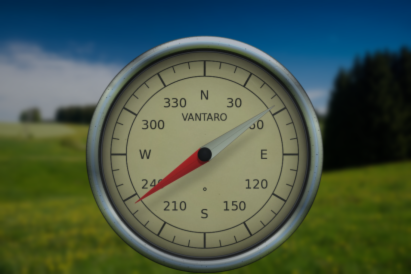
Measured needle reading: ° 235
